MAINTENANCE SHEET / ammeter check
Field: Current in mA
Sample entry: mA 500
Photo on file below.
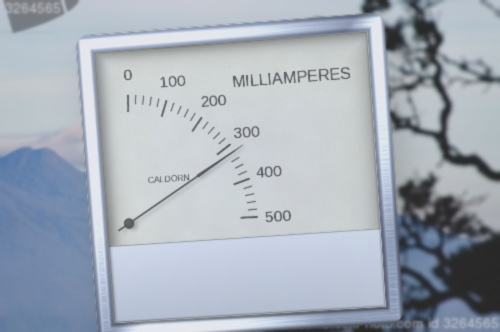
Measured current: mA 320
